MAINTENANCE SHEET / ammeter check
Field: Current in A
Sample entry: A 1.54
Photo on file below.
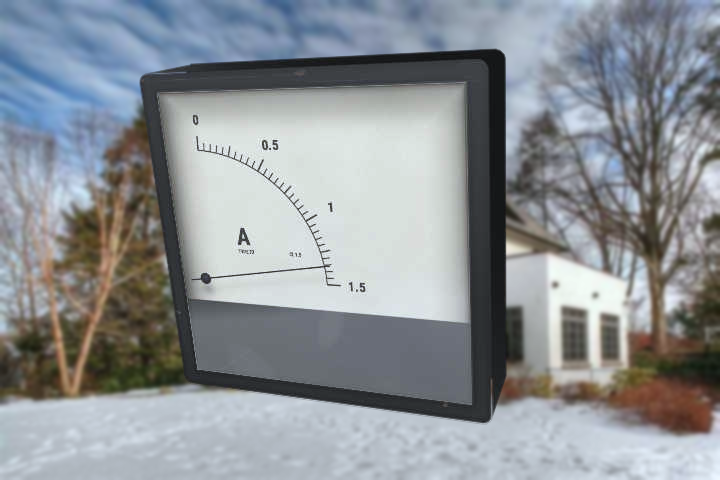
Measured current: A 1.35
